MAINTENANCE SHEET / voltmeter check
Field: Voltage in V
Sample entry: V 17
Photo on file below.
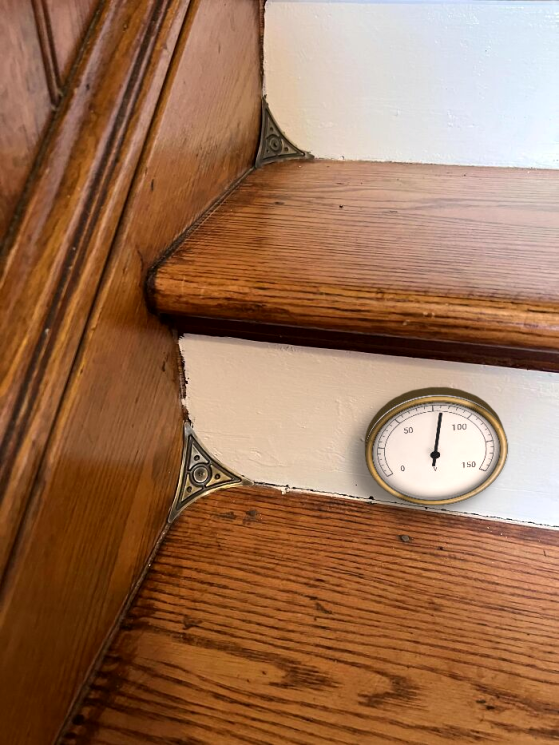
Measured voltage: V 80
